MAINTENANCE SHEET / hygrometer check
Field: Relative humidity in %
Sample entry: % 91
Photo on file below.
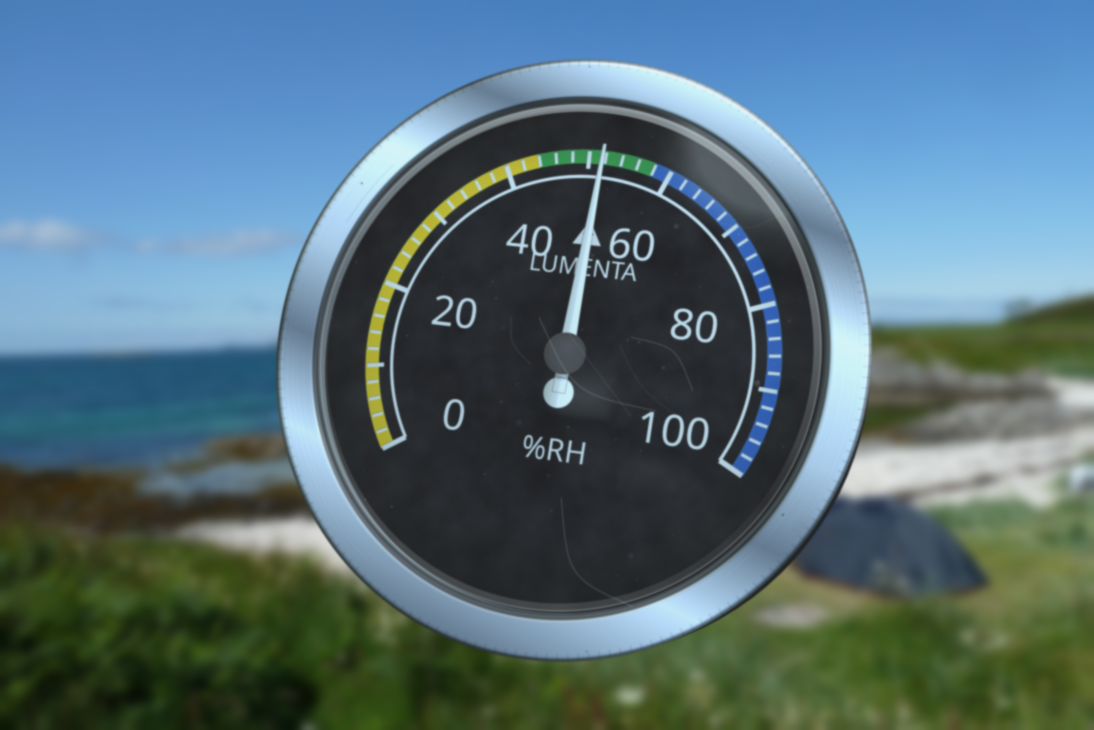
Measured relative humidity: % 52
